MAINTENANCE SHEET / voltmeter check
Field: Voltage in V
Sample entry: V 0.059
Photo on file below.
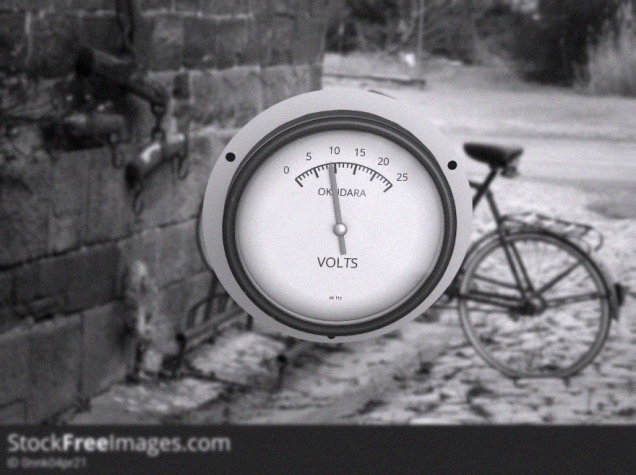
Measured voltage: V 9
